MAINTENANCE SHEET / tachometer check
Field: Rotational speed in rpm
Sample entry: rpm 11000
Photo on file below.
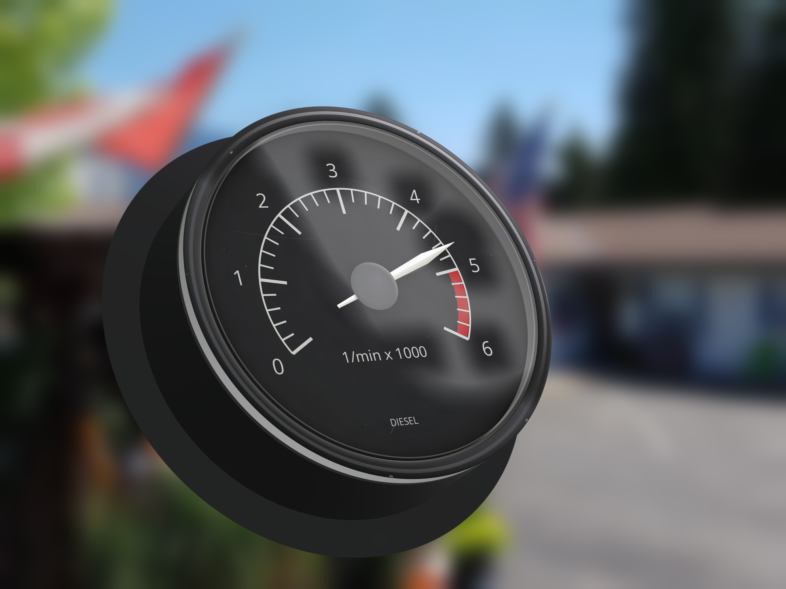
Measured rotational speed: rpm 4700
